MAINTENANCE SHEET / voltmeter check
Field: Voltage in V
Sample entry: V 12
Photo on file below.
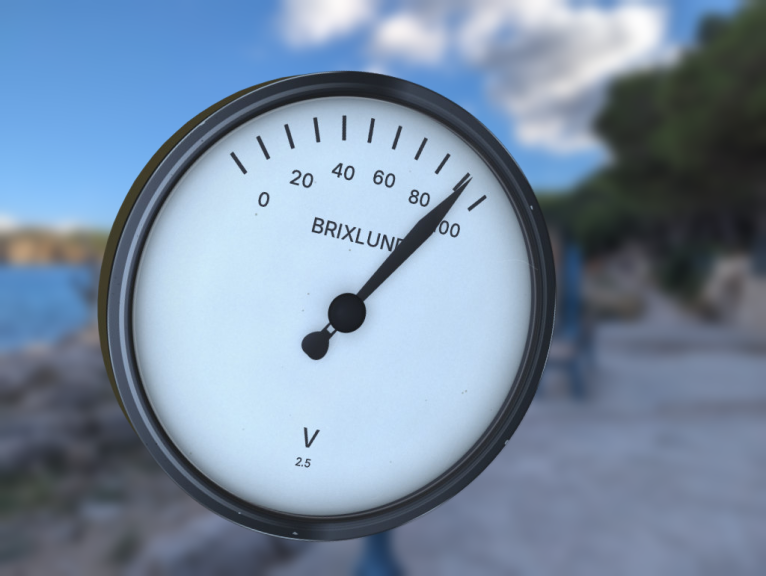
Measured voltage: V 90
